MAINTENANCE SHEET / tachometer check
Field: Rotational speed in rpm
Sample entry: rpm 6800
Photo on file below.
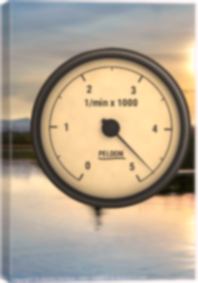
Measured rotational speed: rpm 4750
